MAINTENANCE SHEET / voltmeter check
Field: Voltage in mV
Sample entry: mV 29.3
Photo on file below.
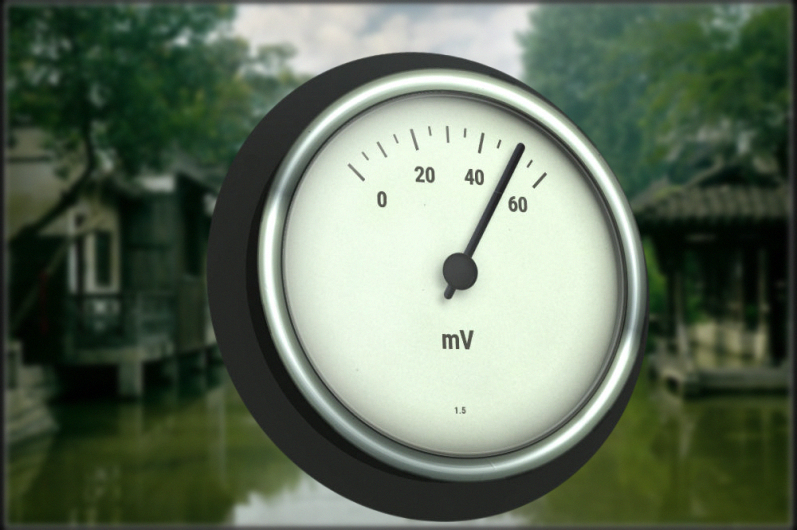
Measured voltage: mV 50
